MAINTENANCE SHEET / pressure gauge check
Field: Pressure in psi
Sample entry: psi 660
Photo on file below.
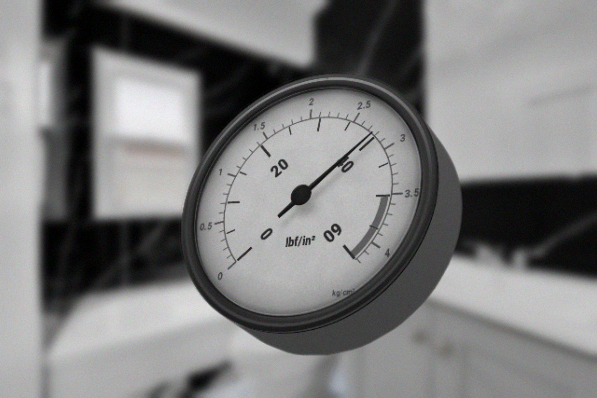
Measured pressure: psi 40
